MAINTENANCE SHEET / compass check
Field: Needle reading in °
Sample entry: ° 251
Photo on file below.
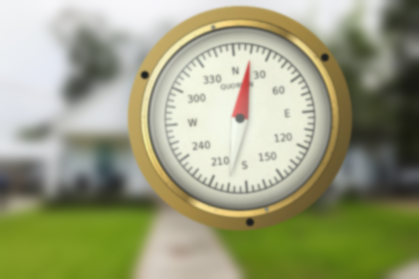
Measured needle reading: ° 15
